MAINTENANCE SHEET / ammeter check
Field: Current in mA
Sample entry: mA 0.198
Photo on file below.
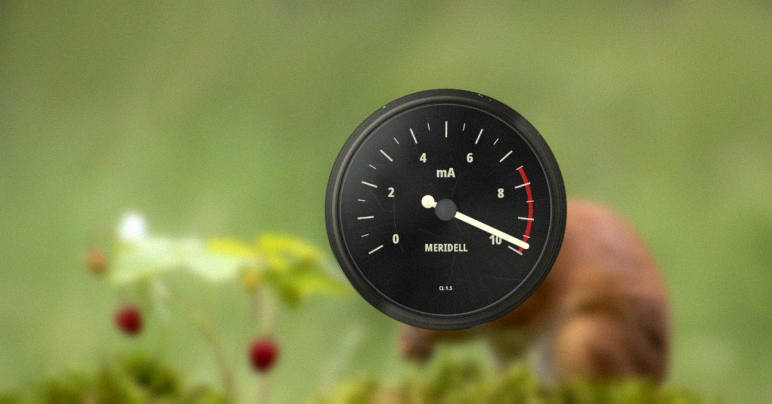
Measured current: mA 9.75
